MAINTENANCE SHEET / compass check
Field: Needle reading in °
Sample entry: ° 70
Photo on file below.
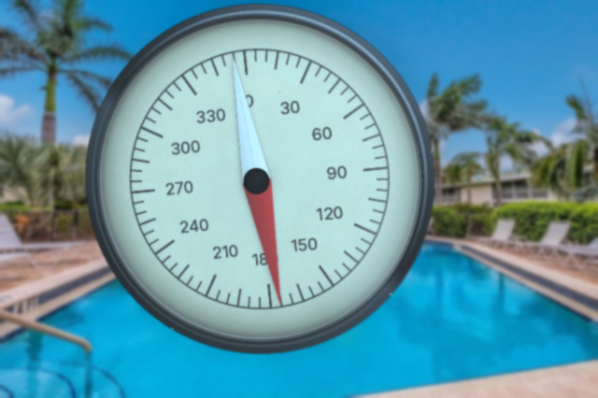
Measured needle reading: ° 175
